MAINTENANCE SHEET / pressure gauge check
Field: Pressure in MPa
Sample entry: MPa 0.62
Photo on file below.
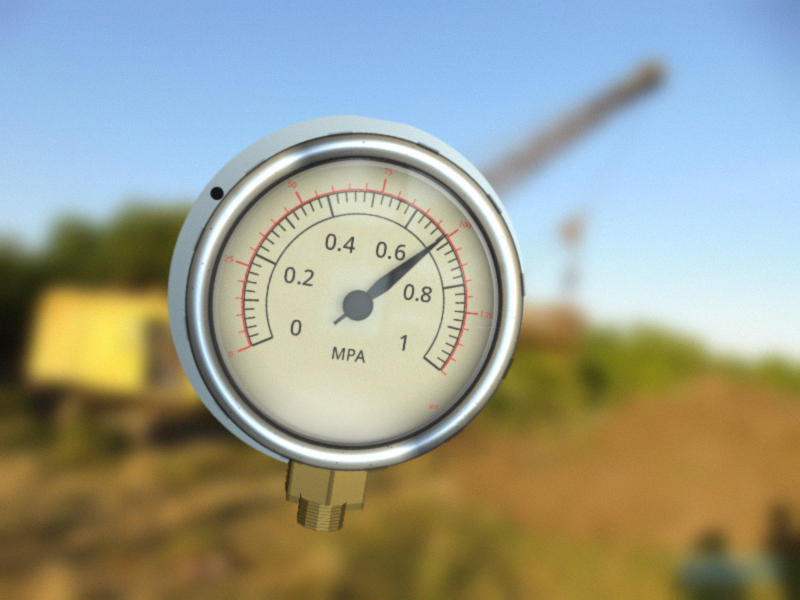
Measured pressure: MPa 0.68
